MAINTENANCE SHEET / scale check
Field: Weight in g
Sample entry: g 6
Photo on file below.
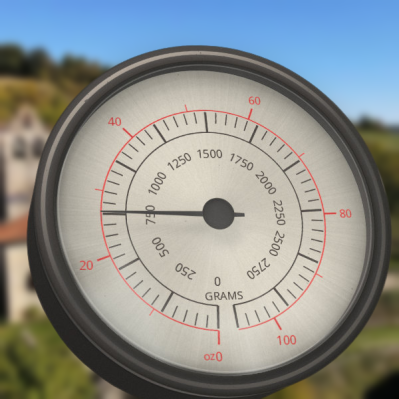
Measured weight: g 750
